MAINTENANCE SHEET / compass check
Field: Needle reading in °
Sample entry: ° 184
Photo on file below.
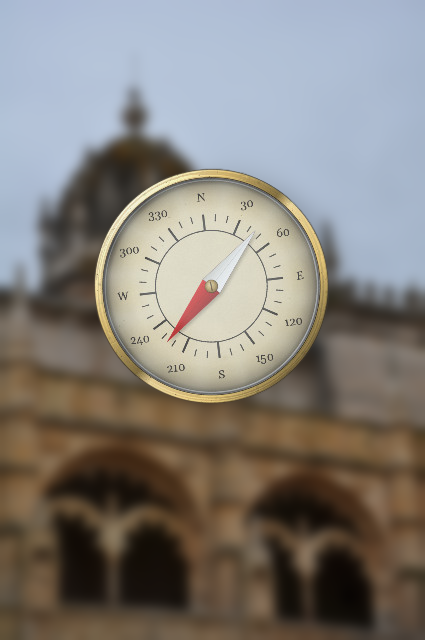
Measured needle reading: ° 225
